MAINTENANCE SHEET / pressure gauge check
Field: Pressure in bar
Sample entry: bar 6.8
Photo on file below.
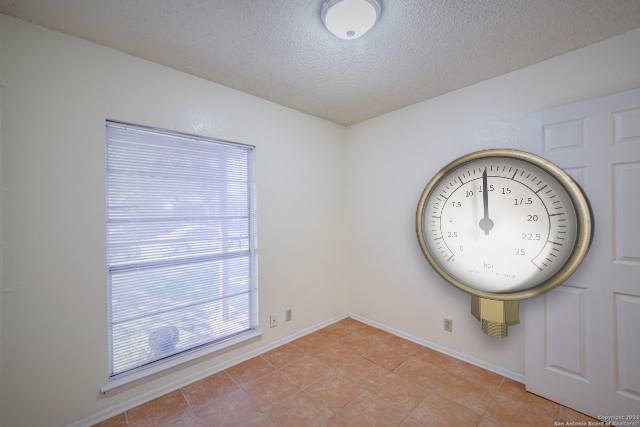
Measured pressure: bar 12.5
